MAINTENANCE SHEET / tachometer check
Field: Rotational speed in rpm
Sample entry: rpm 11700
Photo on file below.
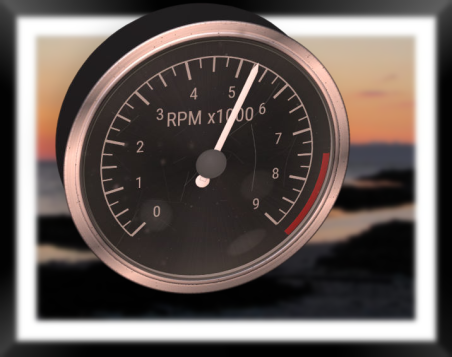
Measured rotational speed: rpm 5250
